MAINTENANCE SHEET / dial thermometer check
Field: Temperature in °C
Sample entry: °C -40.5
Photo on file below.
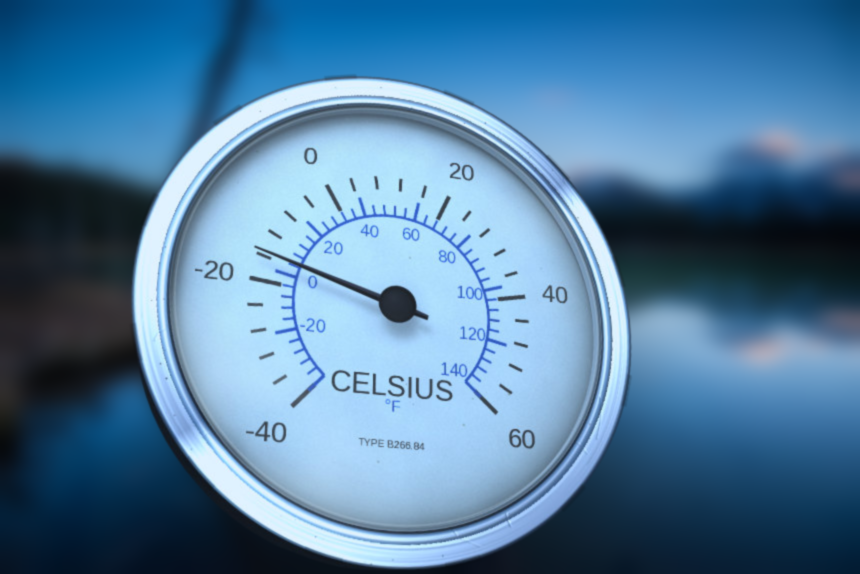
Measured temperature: °C -16
